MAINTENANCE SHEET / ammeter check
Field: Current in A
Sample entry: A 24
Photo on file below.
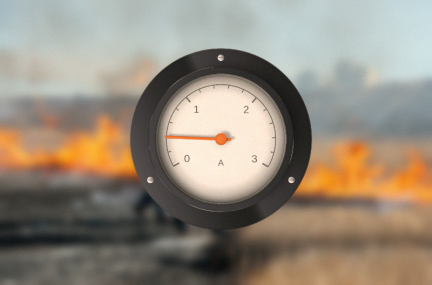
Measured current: A 0.4
